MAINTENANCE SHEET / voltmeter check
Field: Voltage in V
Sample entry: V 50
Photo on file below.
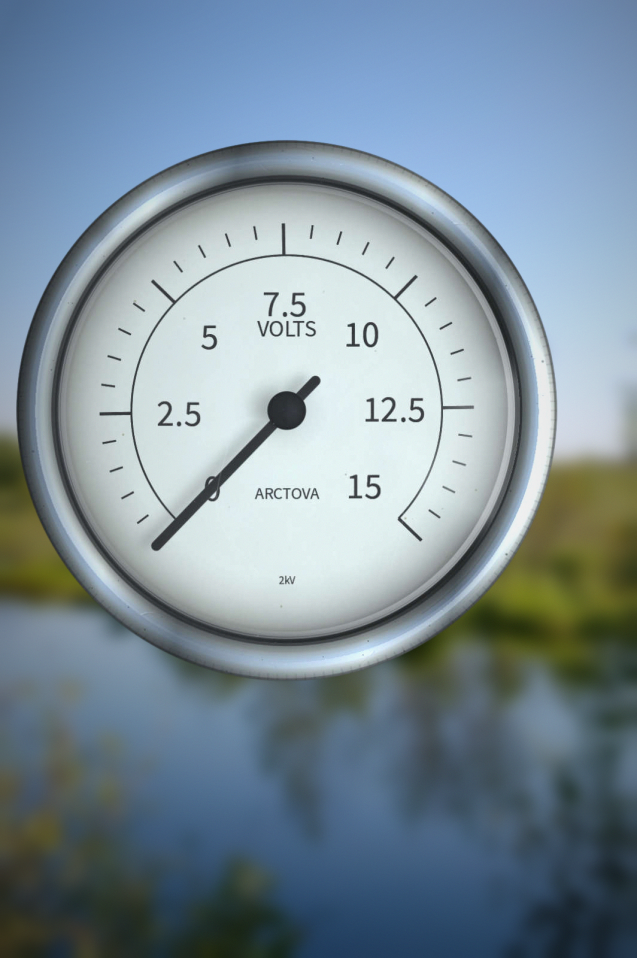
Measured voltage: V 0
